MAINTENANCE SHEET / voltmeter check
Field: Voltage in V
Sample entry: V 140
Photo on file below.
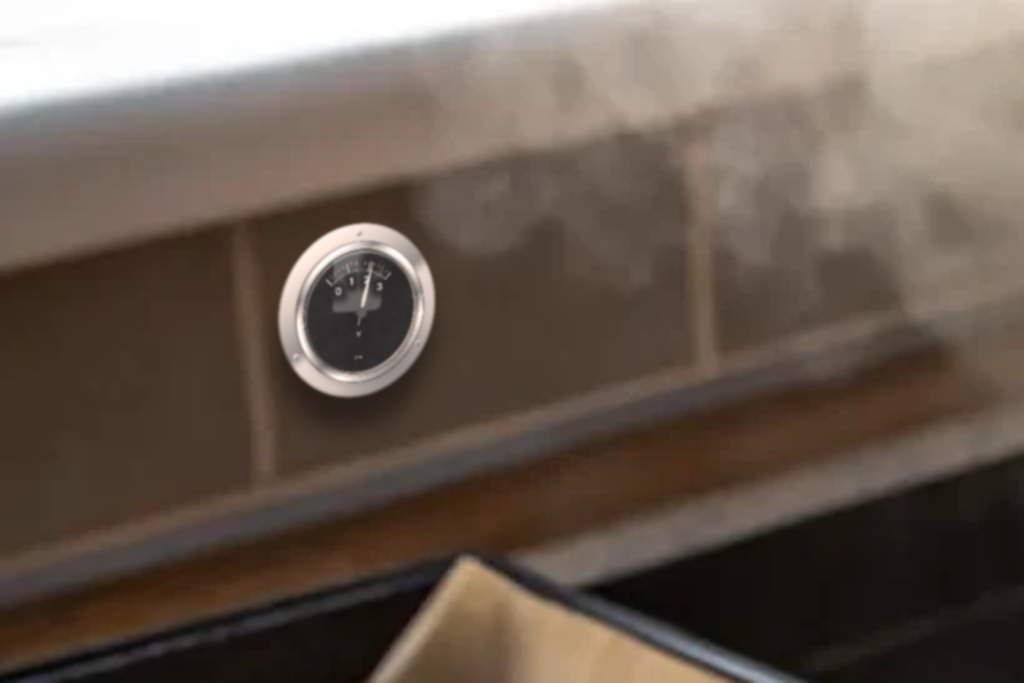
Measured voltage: V 2
